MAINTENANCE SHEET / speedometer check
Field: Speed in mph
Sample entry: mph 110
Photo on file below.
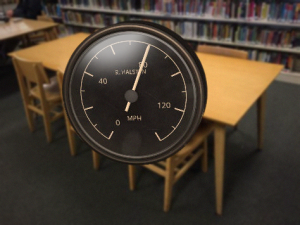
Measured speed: mph 80
